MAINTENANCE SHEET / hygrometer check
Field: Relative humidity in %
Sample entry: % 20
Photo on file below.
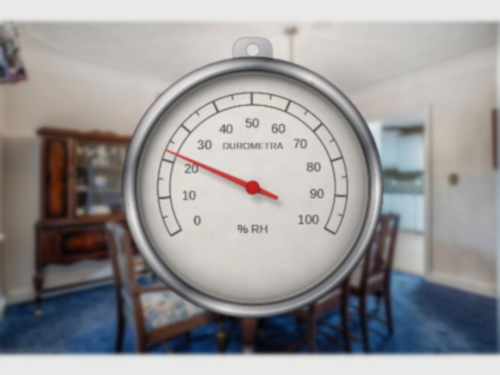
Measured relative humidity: % 22.5
